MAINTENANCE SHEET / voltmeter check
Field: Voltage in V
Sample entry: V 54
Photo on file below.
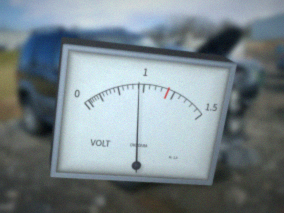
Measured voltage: V 0.95
